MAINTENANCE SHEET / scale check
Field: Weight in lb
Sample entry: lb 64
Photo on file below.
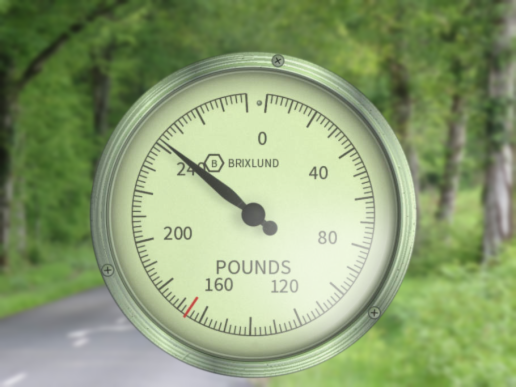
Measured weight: lb 242
